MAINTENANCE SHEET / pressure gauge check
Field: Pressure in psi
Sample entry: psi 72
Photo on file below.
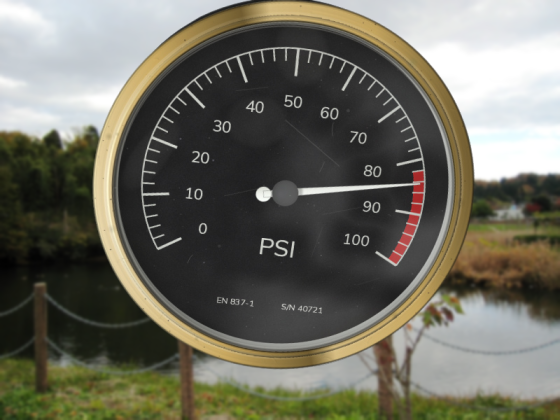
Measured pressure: psi 84
